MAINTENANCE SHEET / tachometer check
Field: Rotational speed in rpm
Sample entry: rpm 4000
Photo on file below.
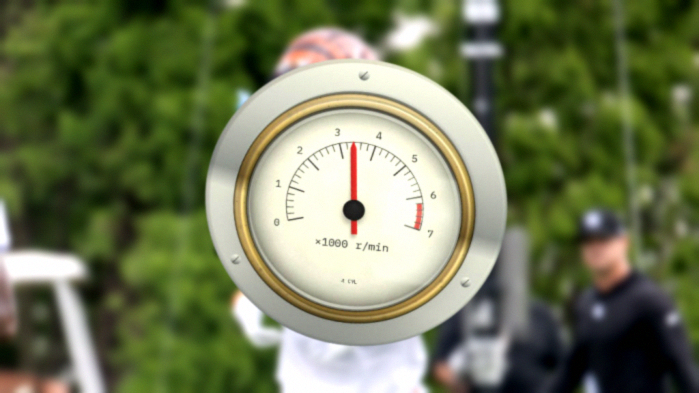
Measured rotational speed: rpm 3400
